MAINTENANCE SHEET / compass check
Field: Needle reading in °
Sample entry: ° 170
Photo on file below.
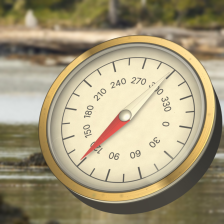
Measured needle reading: ° 120
